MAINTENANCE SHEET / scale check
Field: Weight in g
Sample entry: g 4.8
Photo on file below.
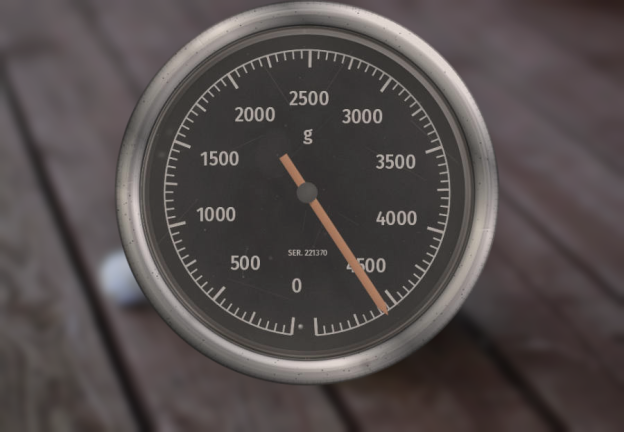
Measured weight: g 4575
